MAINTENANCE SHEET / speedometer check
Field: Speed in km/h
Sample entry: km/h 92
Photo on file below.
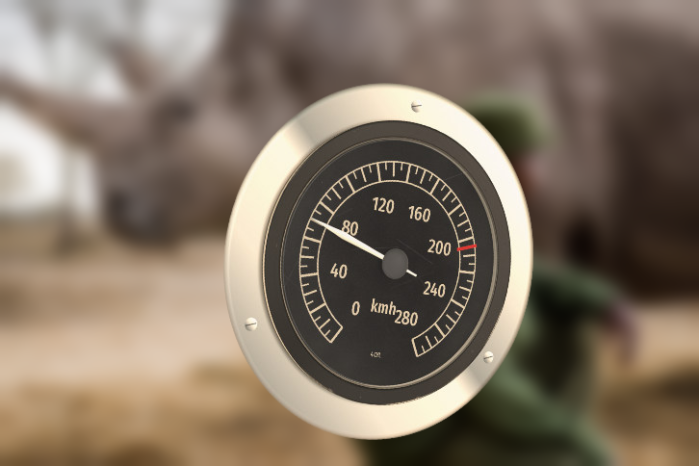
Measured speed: km/h 70
